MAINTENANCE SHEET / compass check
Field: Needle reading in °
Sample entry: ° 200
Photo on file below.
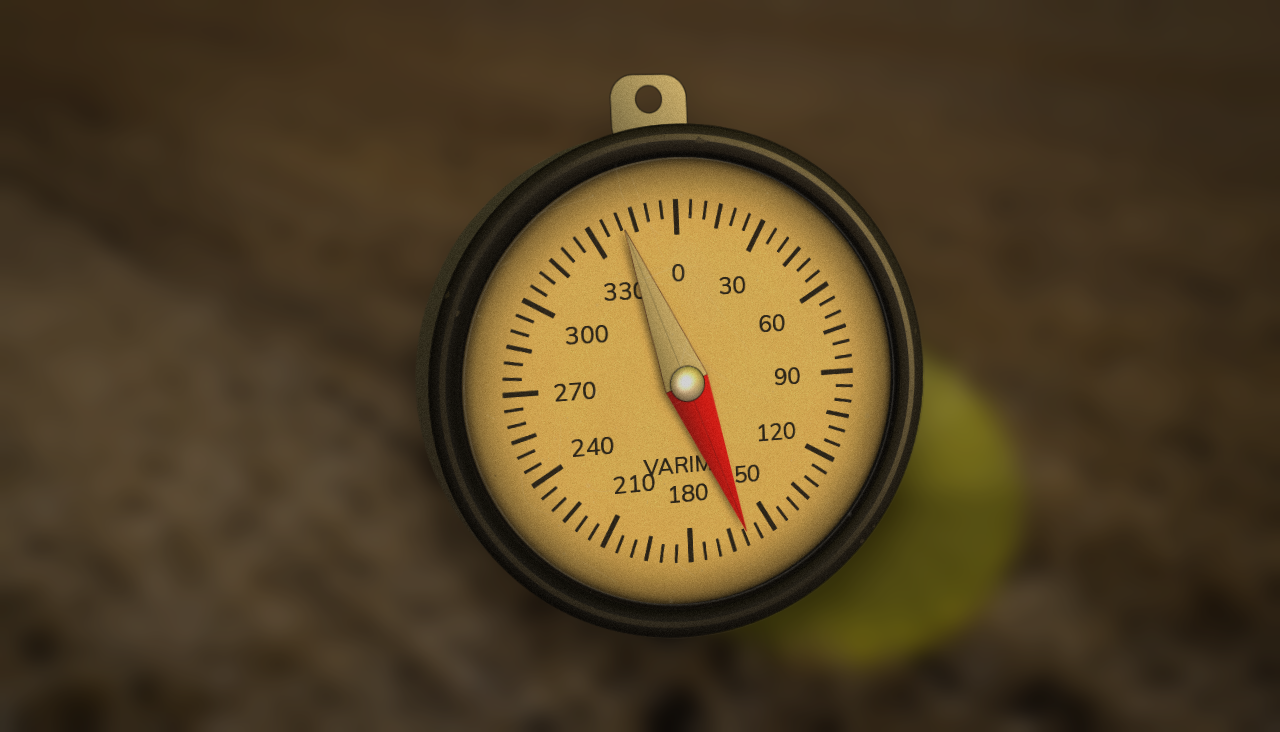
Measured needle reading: ° 160
